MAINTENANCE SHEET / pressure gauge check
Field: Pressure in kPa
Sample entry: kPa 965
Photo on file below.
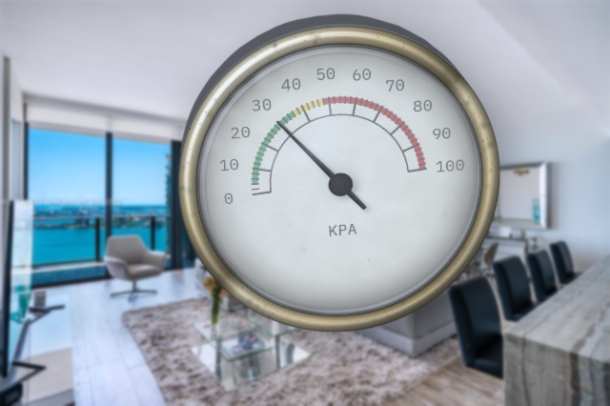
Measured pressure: kPa 30
